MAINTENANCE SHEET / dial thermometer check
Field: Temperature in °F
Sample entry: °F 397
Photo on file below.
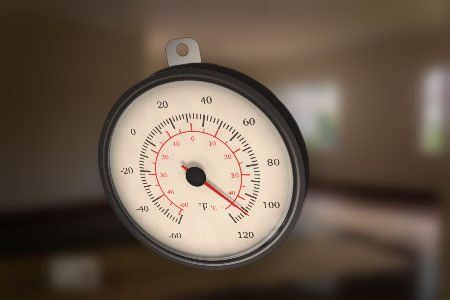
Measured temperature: °F 110
